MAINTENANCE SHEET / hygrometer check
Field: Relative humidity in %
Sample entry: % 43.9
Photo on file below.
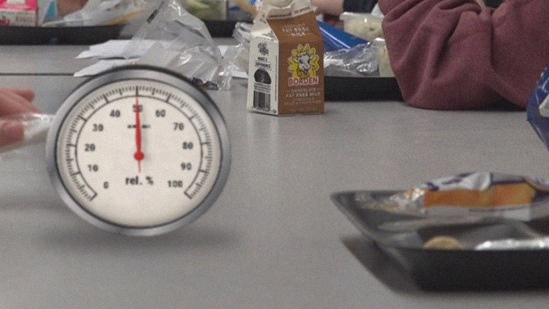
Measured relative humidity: % 50
